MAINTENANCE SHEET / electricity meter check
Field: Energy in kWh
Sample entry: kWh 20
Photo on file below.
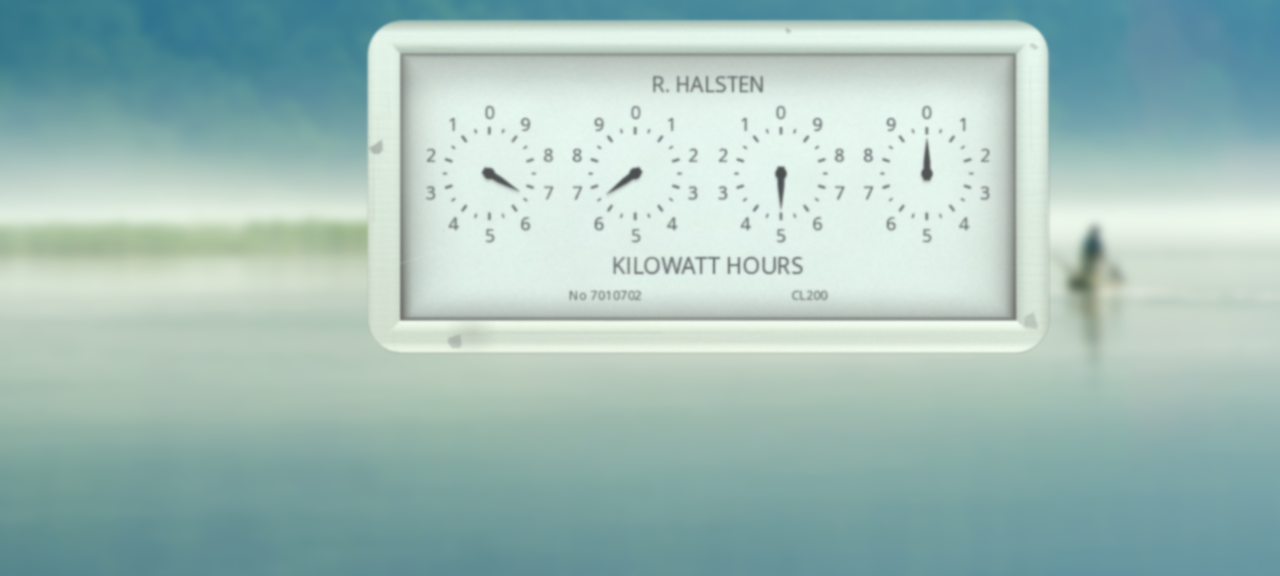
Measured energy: kWh 6650
